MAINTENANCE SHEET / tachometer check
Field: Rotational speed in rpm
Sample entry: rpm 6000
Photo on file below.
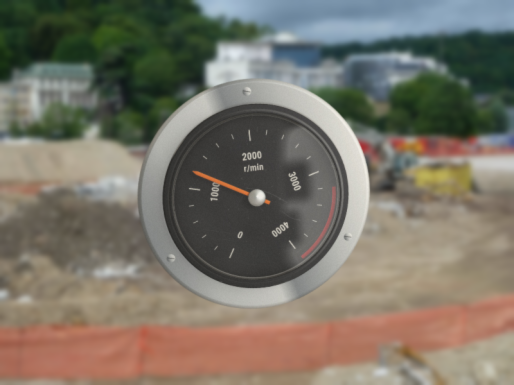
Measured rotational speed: rpm 1200
